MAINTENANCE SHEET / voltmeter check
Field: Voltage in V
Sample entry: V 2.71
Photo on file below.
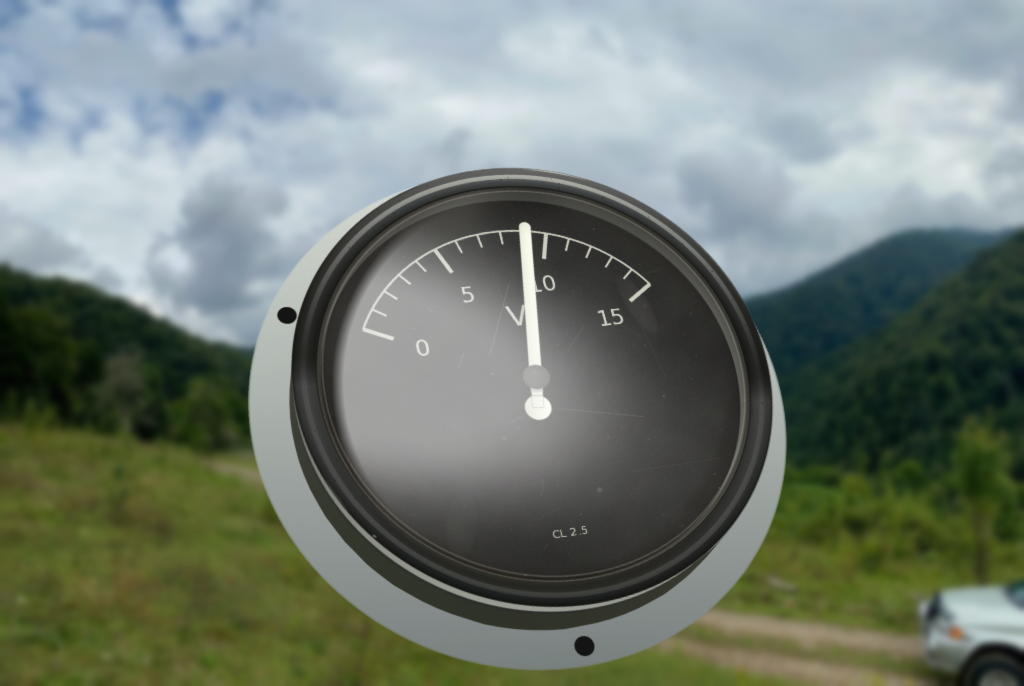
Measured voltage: V 9
